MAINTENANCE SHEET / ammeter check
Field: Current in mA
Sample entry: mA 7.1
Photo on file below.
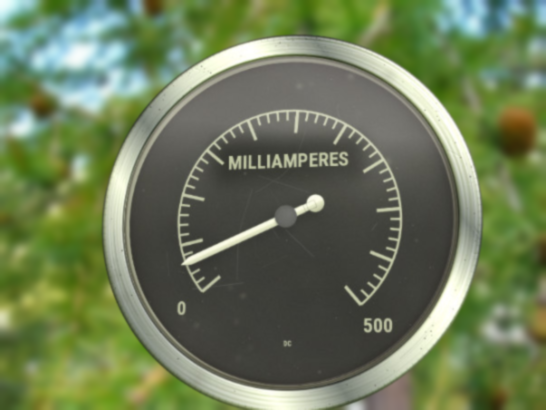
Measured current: mA 30
